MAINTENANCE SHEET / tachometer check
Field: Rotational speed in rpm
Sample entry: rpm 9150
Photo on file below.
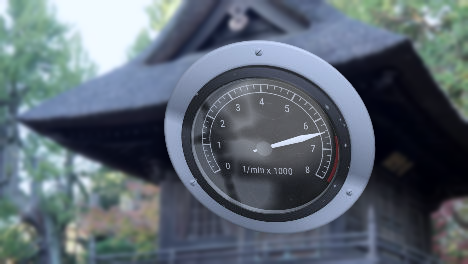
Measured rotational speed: rpm 6400
